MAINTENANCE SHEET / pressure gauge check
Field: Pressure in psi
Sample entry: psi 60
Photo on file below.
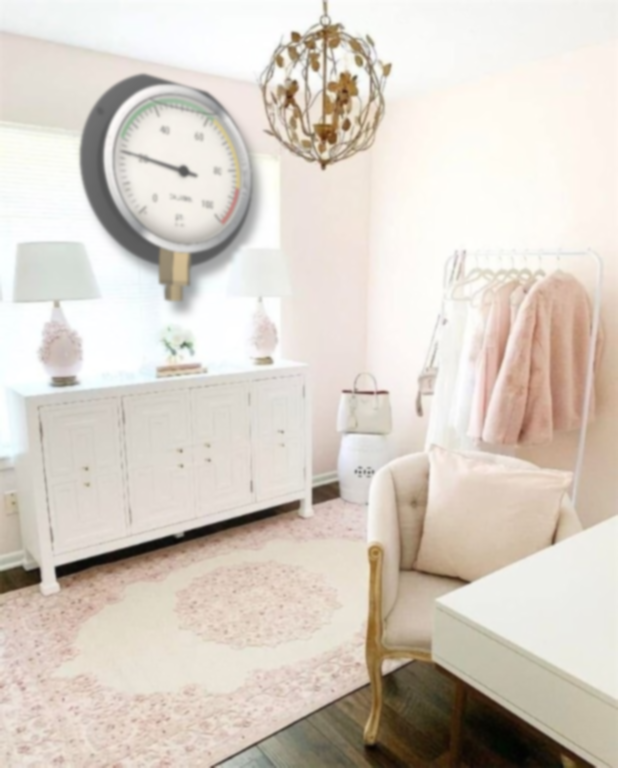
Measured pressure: psi 20
